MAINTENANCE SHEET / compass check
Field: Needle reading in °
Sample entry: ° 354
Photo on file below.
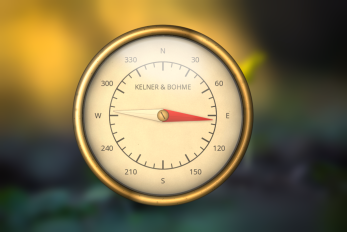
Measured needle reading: ° 95
